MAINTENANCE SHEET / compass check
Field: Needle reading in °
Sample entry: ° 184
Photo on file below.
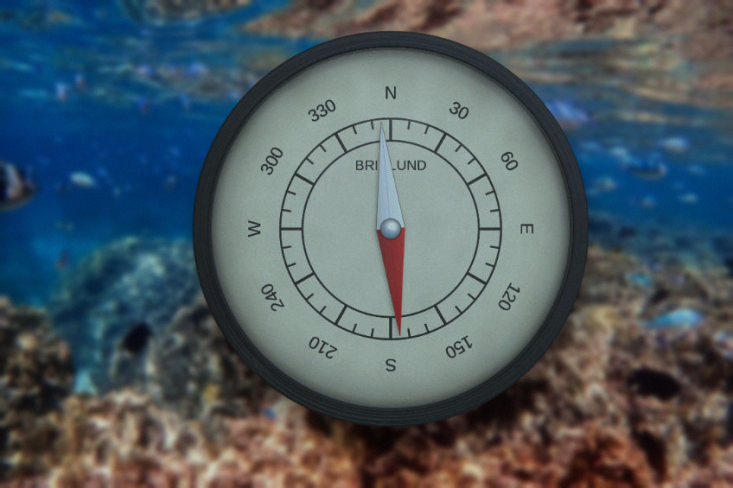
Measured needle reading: ° 175
